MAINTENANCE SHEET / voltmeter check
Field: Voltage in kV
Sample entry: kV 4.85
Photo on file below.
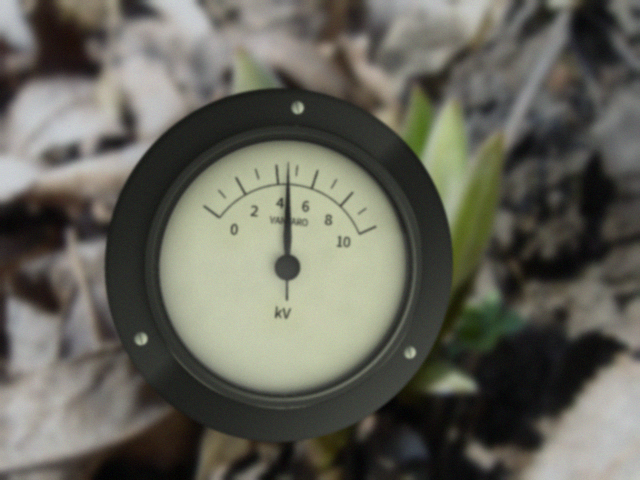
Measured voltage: kV 4.5
